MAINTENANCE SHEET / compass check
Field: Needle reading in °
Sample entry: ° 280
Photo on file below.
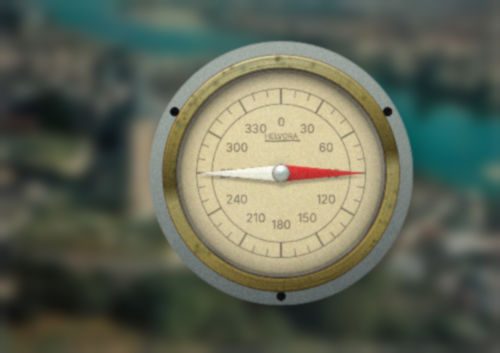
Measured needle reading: ° 90
